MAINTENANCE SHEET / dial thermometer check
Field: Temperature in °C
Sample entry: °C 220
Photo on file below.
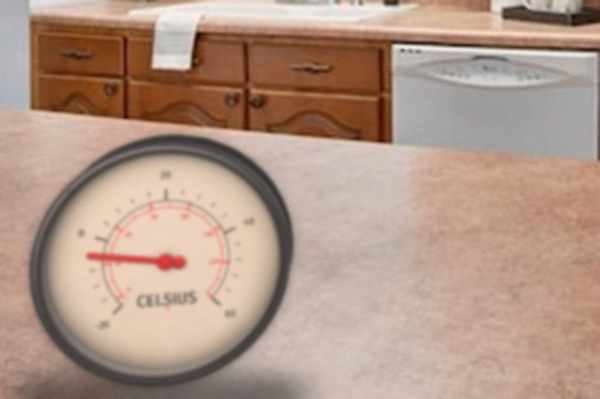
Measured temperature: °C -4
